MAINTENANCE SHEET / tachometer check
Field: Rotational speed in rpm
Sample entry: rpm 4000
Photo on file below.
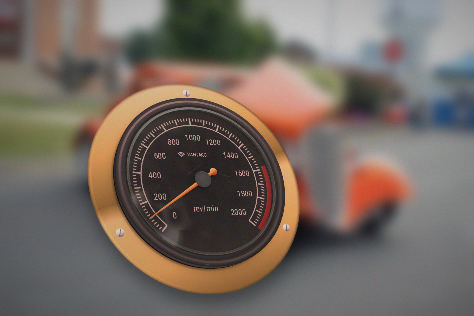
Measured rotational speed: rpm 100
